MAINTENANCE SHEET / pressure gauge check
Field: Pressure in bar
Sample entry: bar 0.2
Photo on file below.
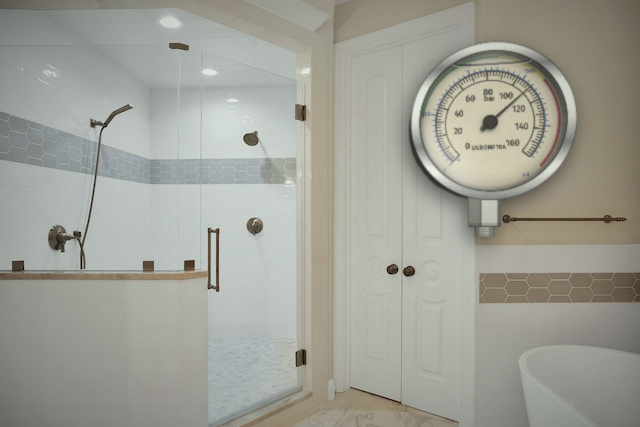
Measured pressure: bar 110
